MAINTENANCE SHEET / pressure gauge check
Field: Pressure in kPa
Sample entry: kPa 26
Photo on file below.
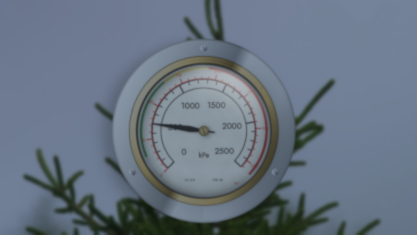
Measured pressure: kPa 500
